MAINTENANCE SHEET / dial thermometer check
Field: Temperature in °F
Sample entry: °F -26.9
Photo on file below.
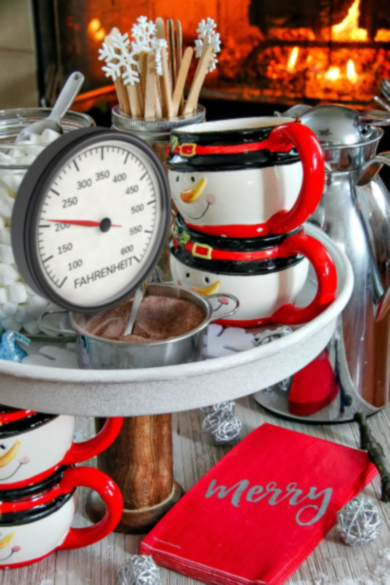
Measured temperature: °F 210
